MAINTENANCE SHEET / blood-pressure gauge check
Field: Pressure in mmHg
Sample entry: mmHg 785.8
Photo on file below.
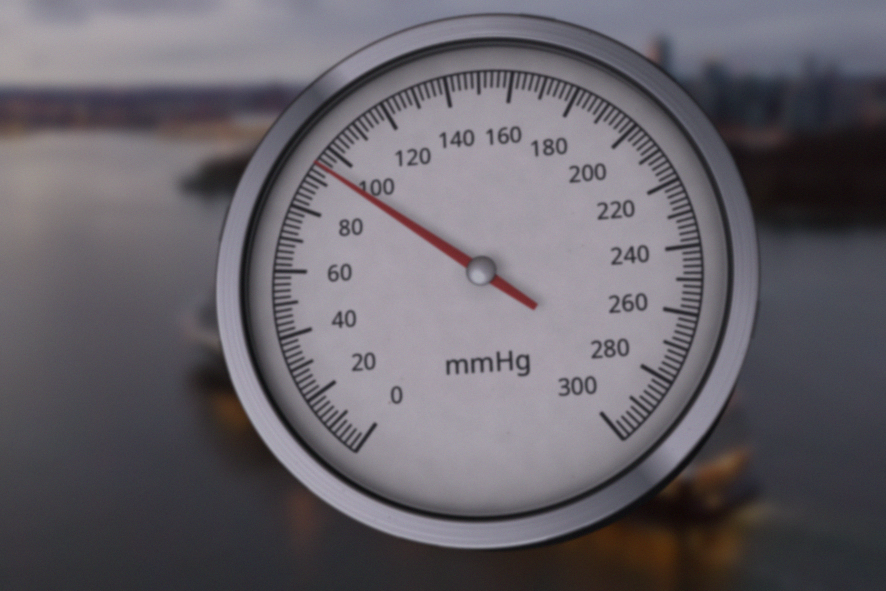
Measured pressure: mmHg 94
